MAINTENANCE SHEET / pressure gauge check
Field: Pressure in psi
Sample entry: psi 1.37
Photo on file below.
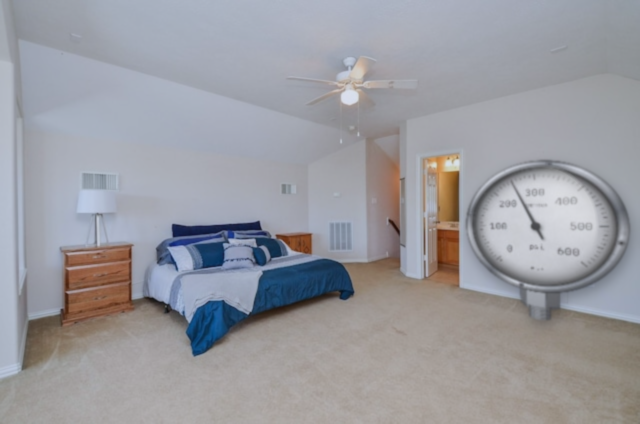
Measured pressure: psi 250
